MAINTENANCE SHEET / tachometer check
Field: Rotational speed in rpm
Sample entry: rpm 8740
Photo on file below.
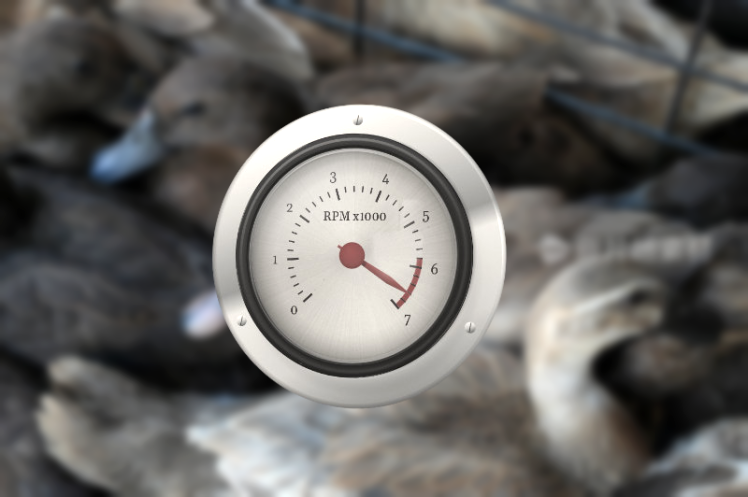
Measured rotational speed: rpm 6600
